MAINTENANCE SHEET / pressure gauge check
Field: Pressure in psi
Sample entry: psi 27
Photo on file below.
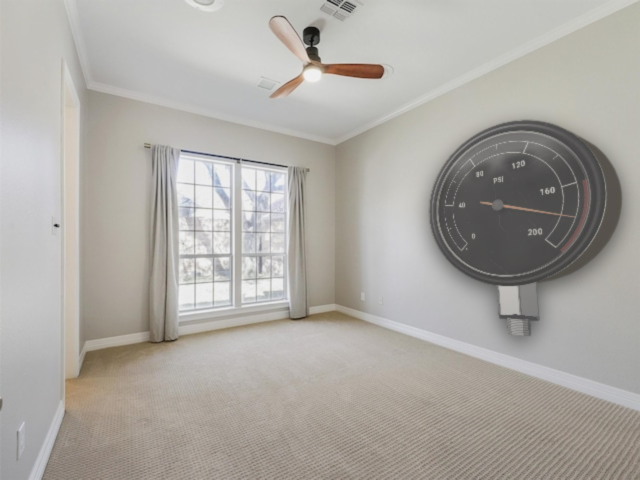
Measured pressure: psi 180
